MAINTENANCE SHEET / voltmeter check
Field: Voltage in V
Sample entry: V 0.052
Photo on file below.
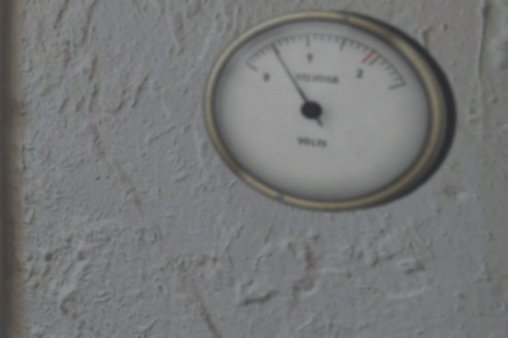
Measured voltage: V 0.5
